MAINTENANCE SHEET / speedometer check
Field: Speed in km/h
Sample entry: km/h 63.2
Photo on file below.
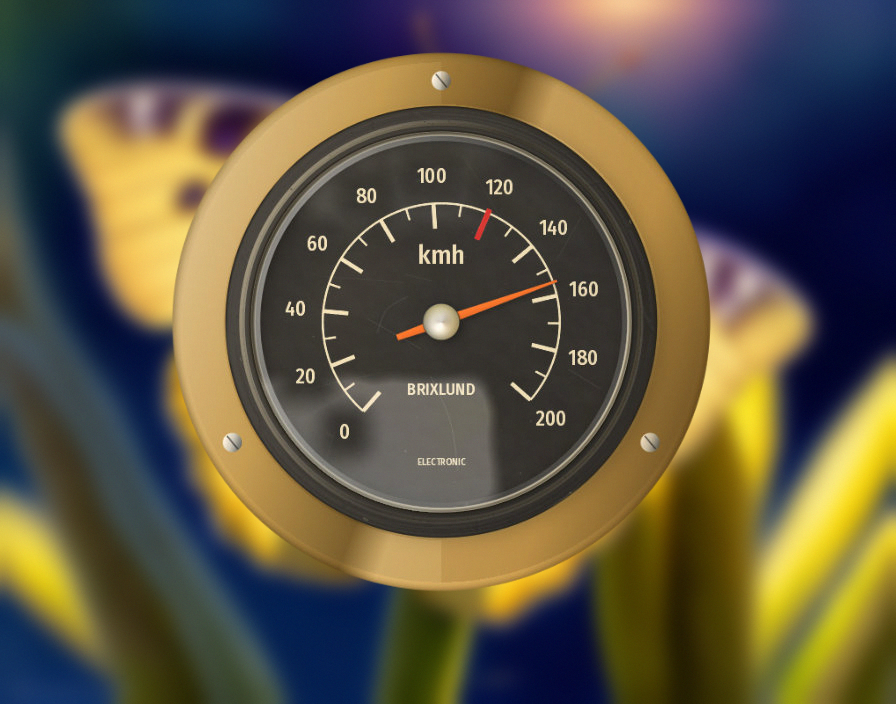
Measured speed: km/h 155
